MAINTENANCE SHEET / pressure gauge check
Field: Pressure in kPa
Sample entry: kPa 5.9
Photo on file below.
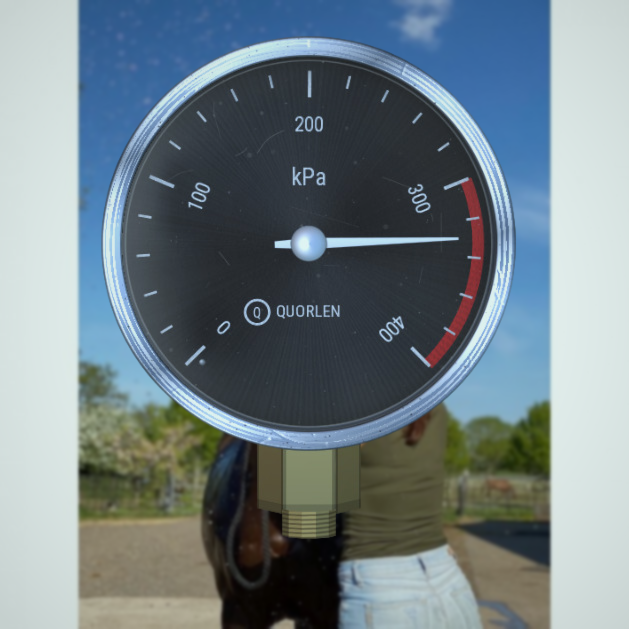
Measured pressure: kPa 330
